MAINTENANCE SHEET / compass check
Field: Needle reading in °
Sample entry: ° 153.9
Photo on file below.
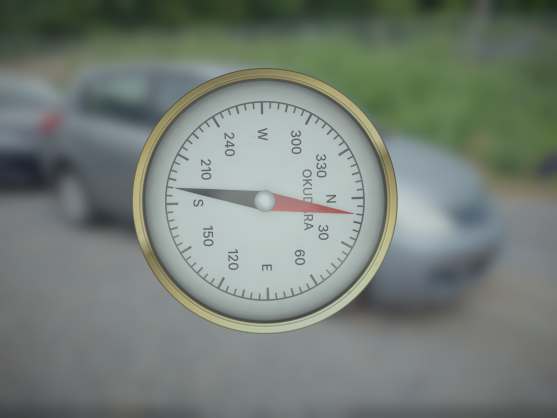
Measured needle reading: ° 10
